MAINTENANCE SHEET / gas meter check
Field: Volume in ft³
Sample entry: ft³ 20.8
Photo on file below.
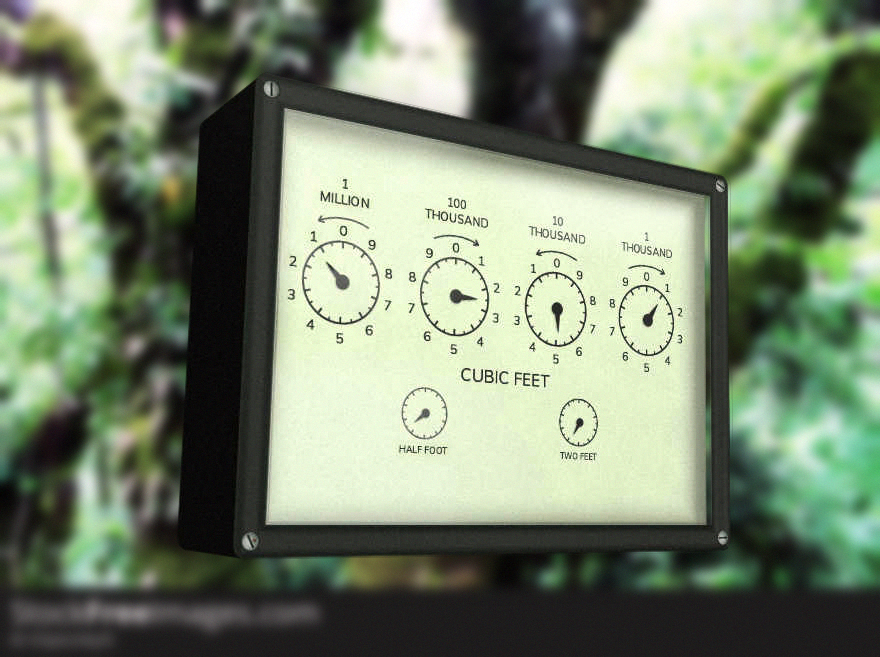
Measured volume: ft³ 125100
